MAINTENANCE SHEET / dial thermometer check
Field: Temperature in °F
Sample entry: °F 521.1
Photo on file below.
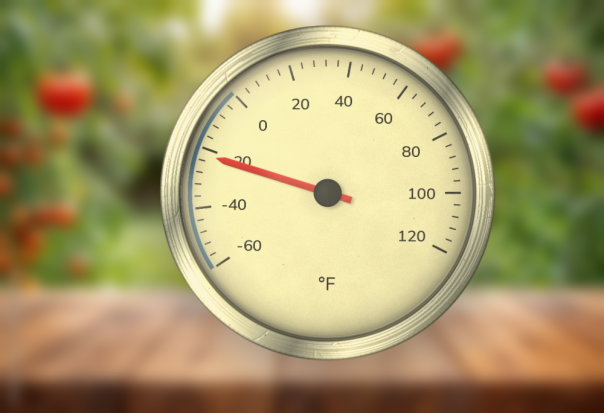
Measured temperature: °F -22
